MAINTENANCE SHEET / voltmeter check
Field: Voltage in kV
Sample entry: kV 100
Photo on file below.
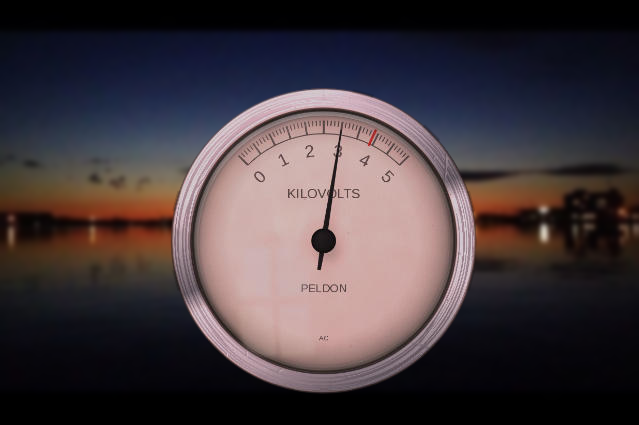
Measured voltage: kV 3
